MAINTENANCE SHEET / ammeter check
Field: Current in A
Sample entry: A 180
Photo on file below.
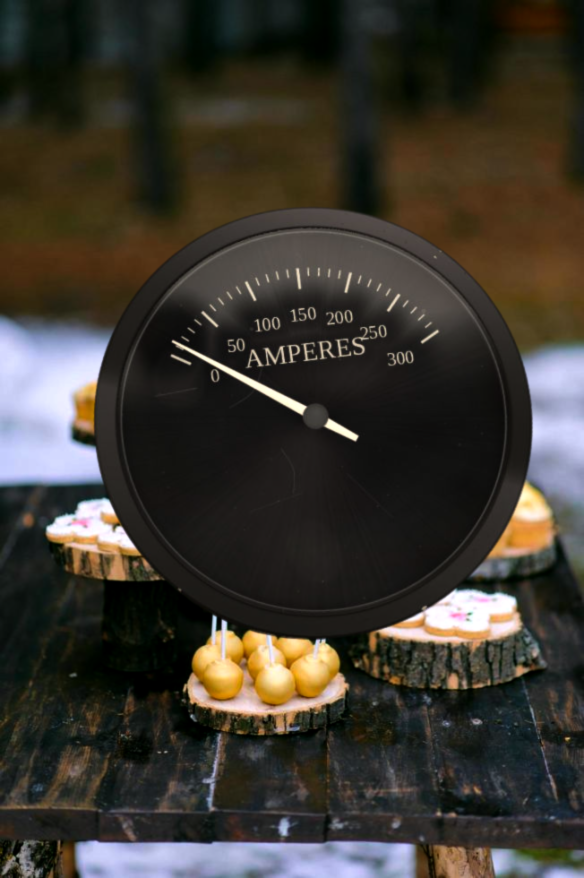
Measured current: A 10
